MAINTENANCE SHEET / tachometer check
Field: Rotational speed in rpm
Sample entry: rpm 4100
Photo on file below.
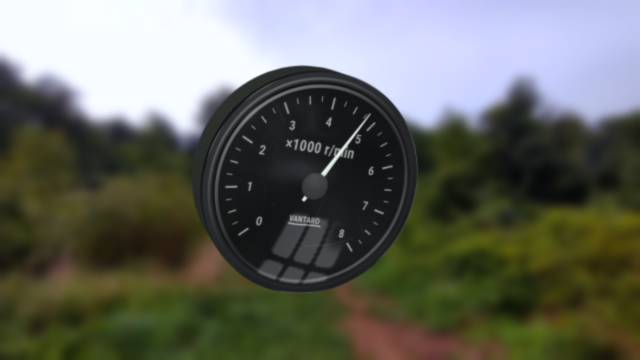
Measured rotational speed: rpm 4750
